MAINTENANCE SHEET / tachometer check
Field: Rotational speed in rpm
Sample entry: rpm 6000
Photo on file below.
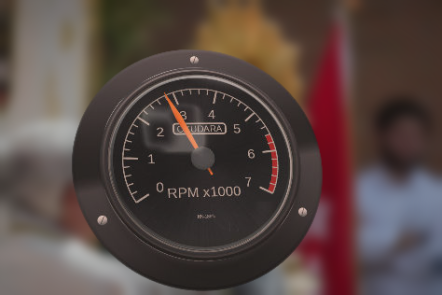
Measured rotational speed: rpm 2800
